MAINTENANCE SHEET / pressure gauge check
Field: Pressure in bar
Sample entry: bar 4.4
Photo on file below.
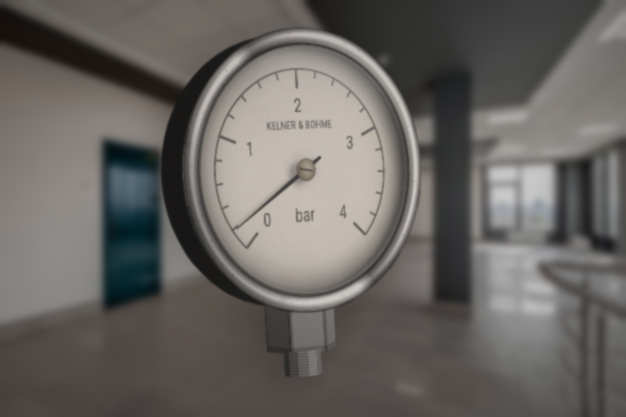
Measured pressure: bar 0.2
